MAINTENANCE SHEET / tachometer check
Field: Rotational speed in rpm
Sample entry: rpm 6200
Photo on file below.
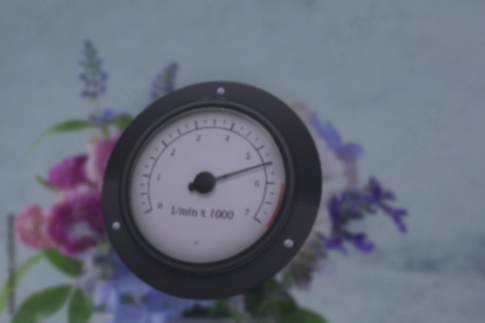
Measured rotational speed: rpm 5500
